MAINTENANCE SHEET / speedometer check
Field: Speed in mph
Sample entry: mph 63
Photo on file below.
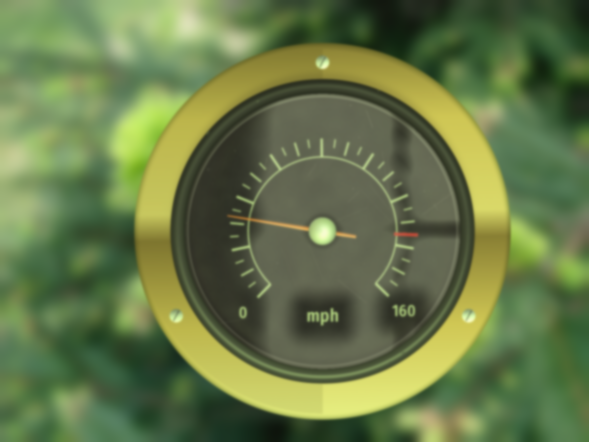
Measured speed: mph 32.5
